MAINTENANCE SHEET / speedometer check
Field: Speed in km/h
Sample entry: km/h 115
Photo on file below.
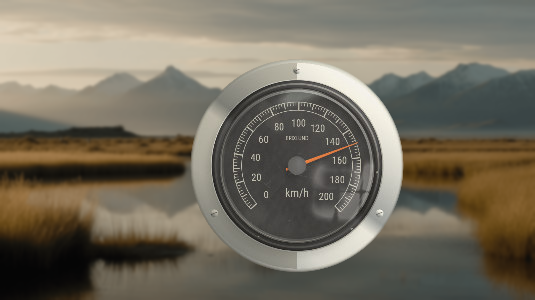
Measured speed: km/h 150
